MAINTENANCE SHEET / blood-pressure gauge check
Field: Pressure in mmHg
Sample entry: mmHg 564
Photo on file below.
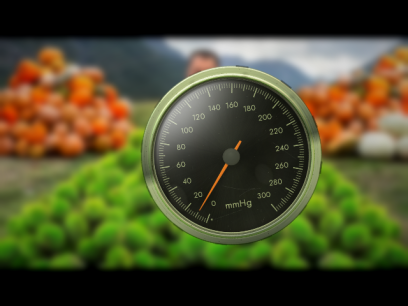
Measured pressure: mmHg 10
